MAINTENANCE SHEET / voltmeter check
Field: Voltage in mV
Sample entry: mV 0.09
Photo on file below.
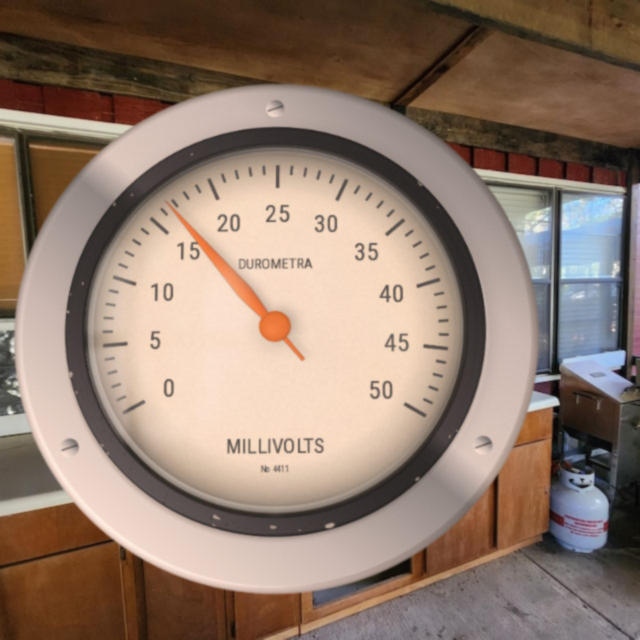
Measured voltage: mV 16.5
